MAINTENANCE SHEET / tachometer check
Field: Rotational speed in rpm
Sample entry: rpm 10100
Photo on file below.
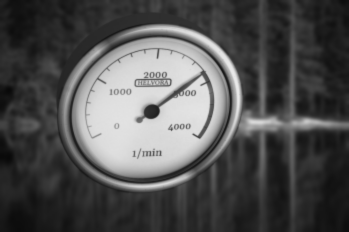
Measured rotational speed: rpm 2800
